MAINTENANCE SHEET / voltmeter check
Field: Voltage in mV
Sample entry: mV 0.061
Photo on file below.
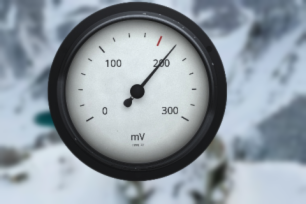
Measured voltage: mV 200
